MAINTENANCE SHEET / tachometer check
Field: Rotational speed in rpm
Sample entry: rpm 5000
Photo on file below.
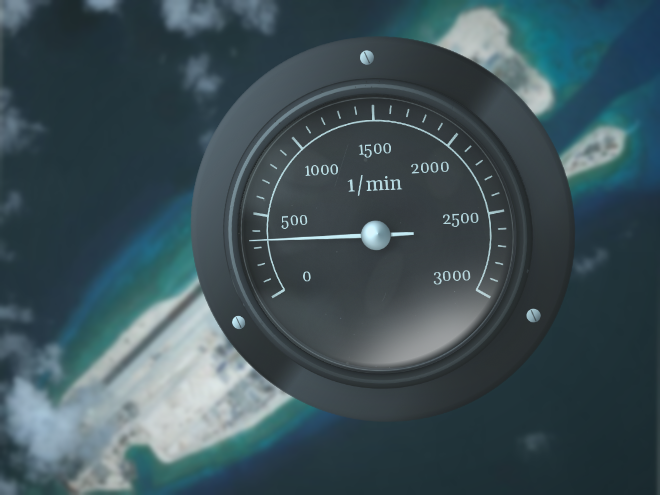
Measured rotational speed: rpm 350
